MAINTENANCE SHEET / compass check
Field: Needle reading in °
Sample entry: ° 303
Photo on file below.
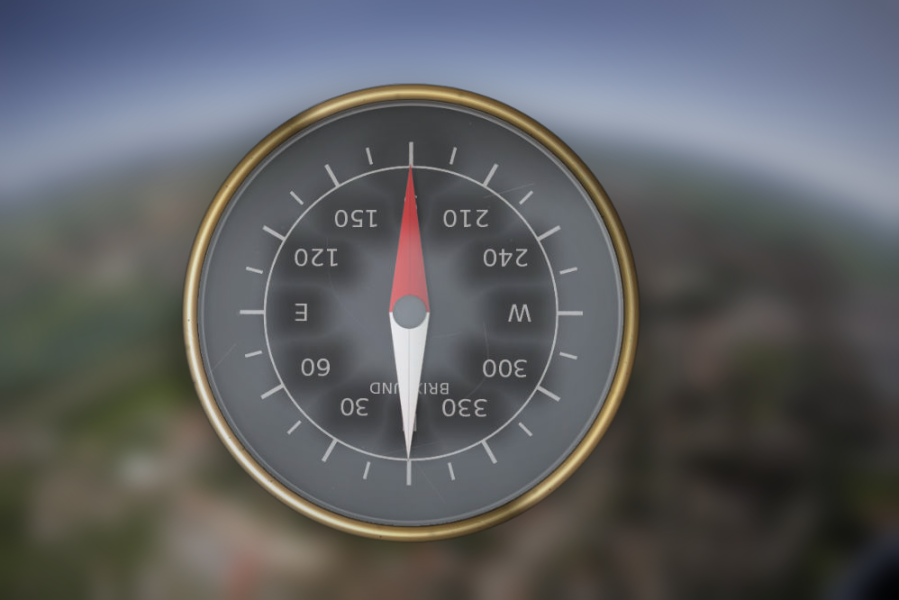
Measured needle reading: ° 180
